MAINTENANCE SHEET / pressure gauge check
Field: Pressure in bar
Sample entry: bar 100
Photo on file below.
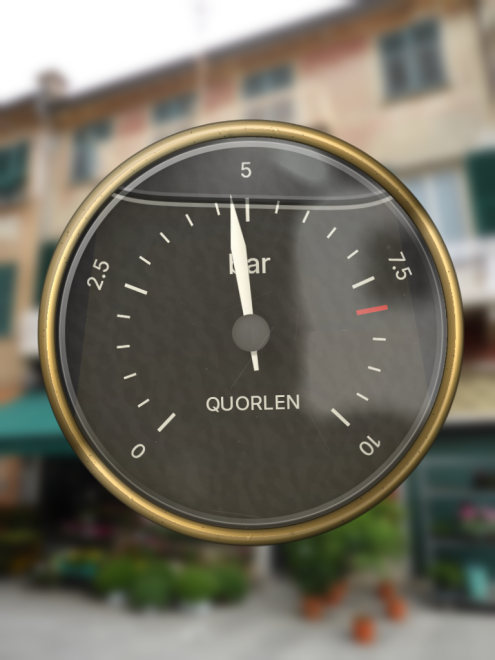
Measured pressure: bar 4.75
